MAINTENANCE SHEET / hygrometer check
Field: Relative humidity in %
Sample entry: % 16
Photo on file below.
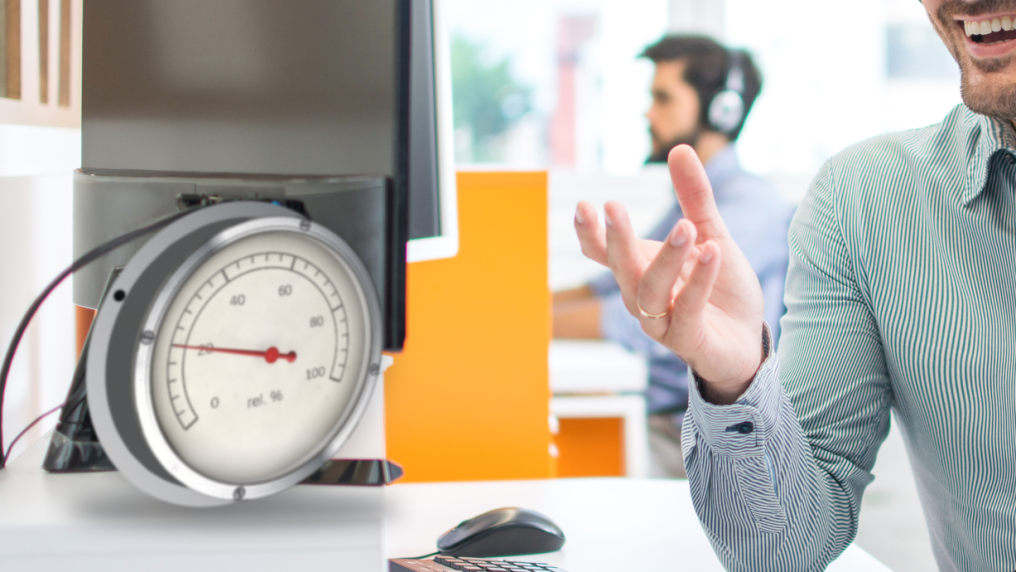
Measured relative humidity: % 20
